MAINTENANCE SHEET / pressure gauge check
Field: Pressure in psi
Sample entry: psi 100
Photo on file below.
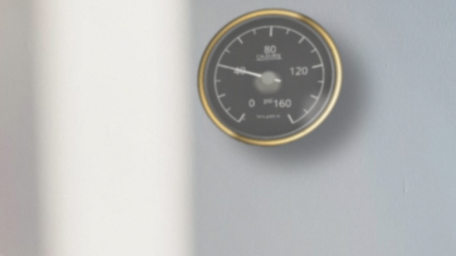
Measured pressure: psi 40
